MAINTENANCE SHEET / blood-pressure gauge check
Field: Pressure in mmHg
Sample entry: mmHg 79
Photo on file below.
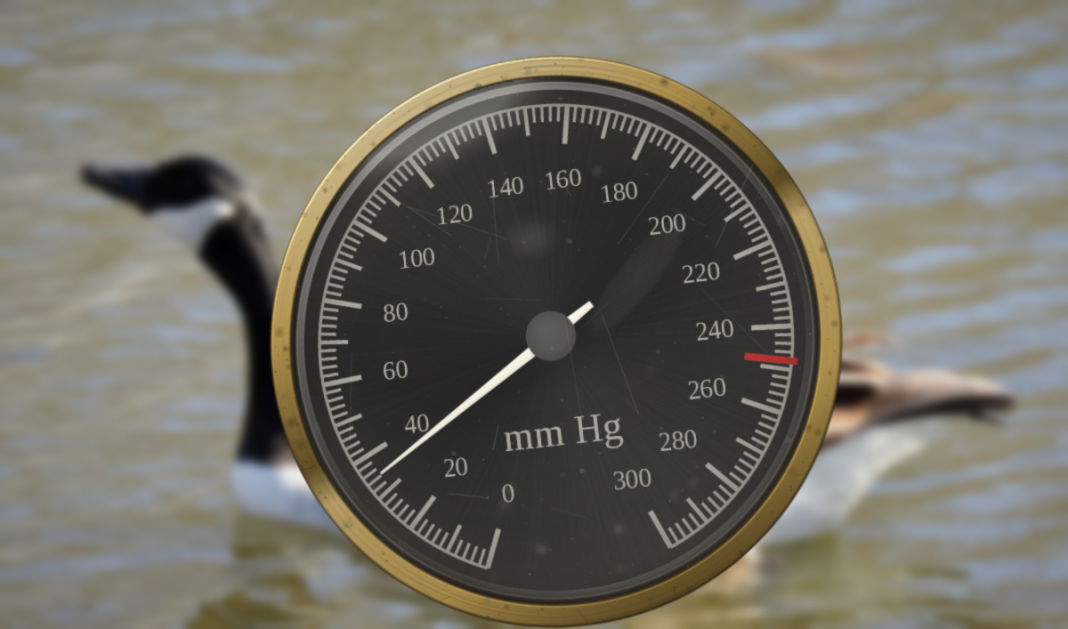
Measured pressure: mmHg 34
